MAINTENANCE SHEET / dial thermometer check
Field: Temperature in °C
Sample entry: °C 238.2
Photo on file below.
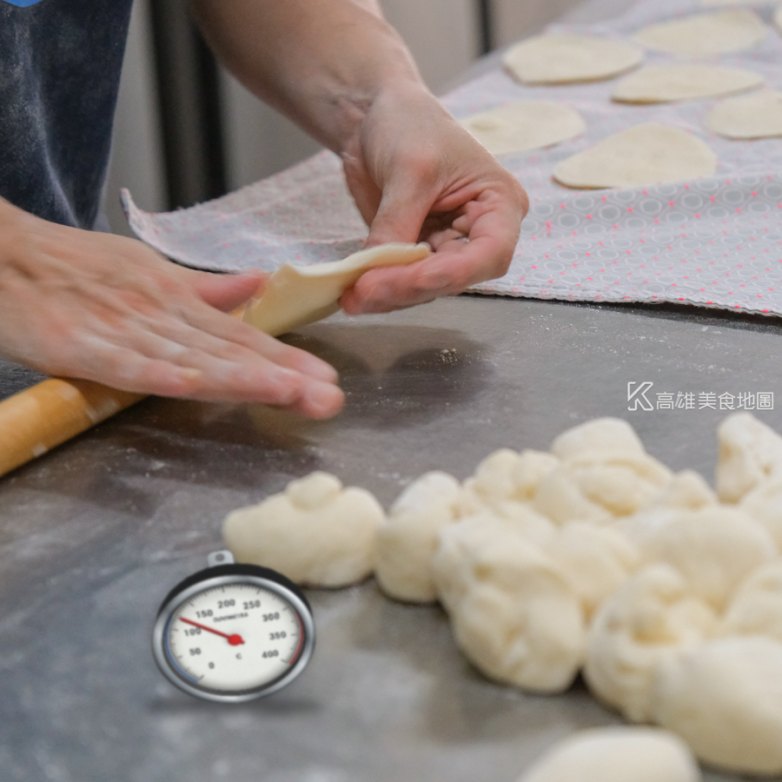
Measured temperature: °C 125
